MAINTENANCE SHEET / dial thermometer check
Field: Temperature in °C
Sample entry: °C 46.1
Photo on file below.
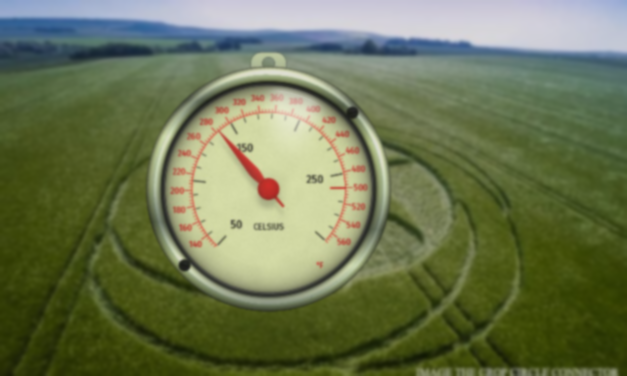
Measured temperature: °C 140
